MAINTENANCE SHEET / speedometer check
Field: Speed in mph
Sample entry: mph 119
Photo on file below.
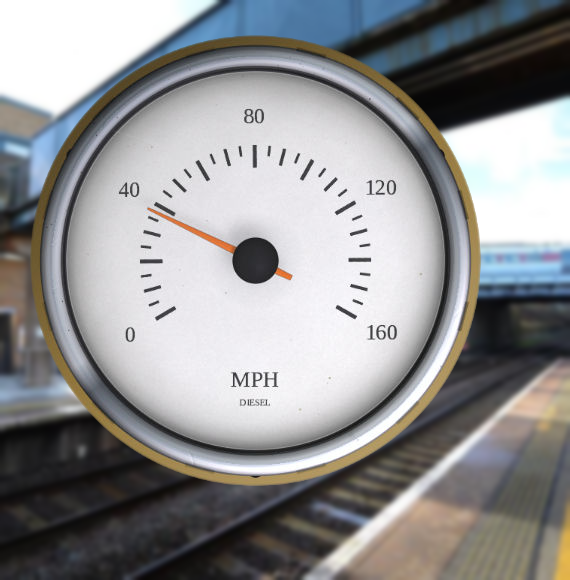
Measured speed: mph 37.5
